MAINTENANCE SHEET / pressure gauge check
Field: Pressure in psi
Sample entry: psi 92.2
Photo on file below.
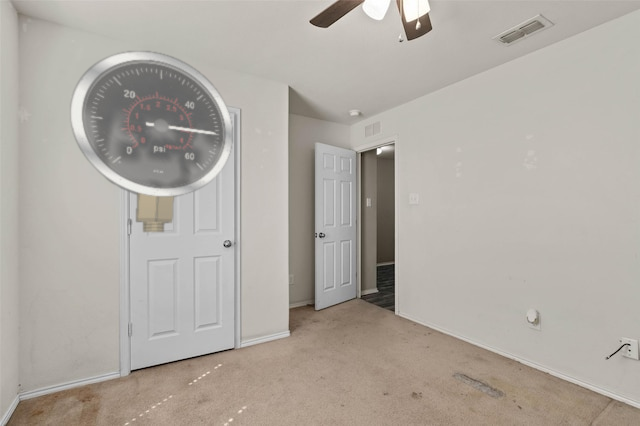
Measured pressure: psi 50
